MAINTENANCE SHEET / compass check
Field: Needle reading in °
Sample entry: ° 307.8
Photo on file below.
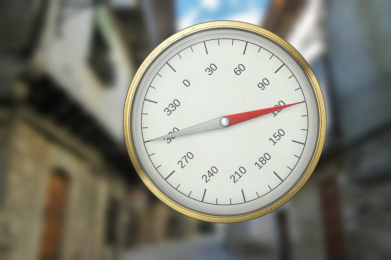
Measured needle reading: ° 120
